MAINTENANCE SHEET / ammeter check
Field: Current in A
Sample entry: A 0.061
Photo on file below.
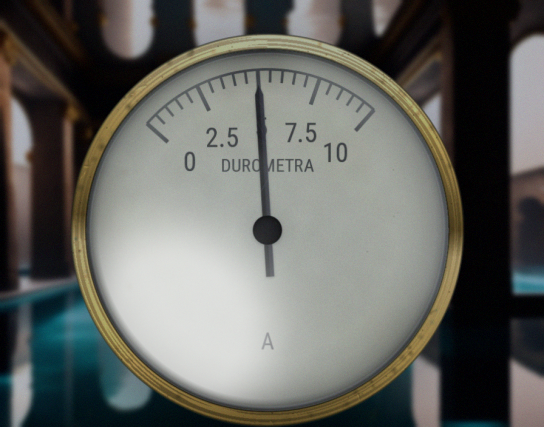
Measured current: A 5
